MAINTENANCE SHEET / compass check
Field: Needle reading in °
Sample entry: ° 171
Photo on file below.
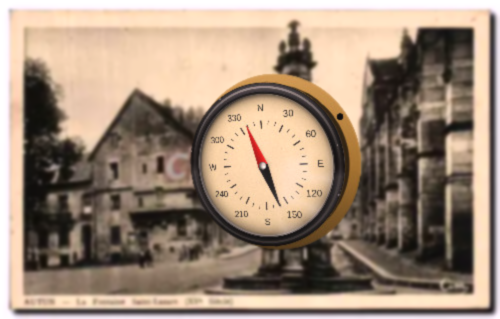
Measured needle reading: ° 340
